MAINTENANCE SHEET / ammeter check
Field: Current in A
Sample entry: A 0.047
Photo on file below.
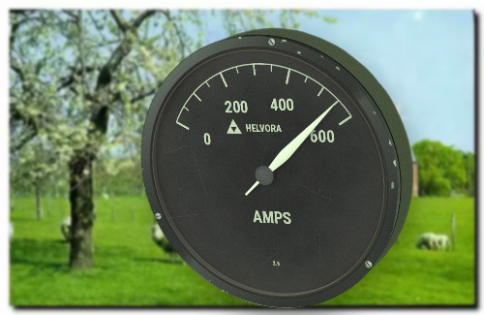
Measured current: A 550
